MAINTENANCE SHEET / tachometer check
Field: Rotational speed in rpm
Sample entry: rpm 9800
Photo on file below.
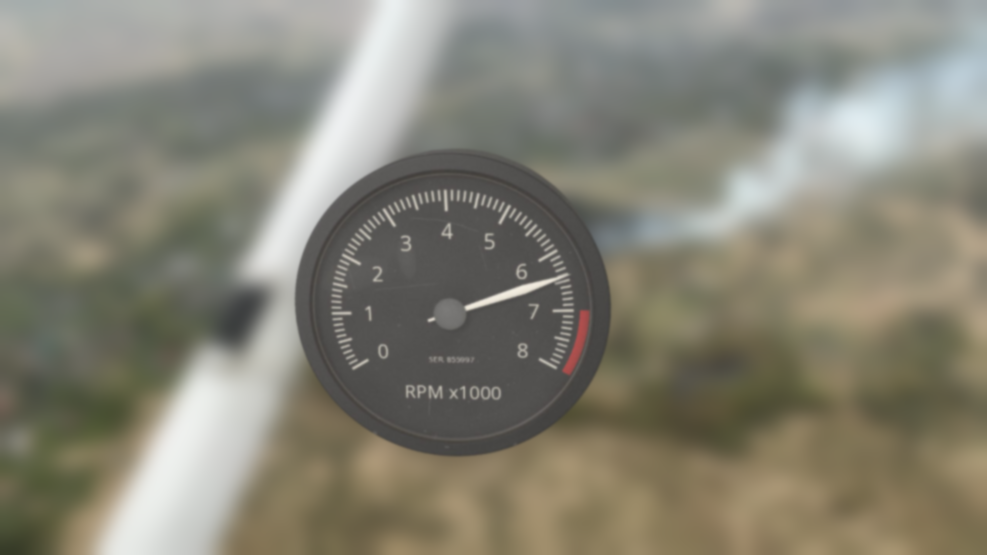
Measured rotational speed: rpm 6400
